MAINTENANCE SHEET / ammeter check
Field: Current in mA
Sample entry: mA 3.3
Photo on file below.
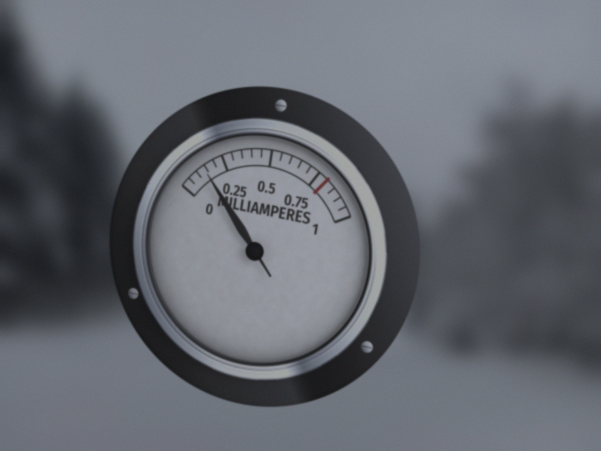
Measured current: mA 0.15
